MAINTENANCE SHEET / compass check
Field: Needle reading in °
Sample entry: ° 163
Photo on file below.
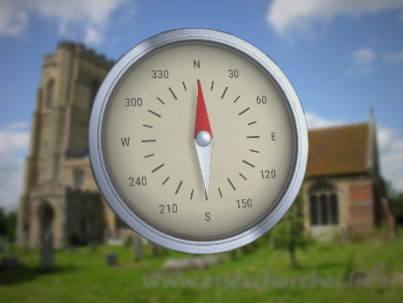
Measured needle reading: ° 0
